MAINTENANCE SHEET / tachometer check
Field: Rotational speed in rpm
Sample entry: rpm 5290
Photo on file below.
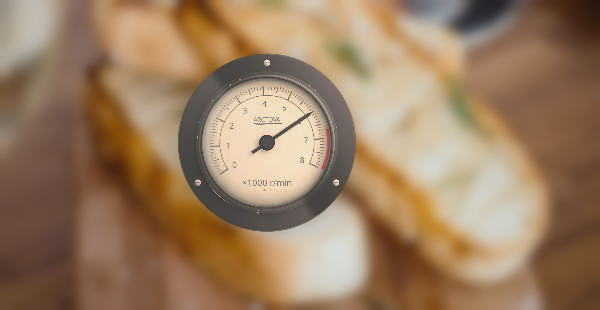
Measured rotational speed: rpm 6000
